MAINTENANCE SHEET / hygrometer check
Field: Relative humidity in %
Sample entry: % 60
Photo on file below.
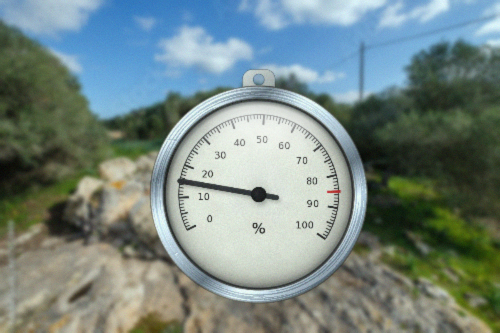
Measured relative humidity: % 15
